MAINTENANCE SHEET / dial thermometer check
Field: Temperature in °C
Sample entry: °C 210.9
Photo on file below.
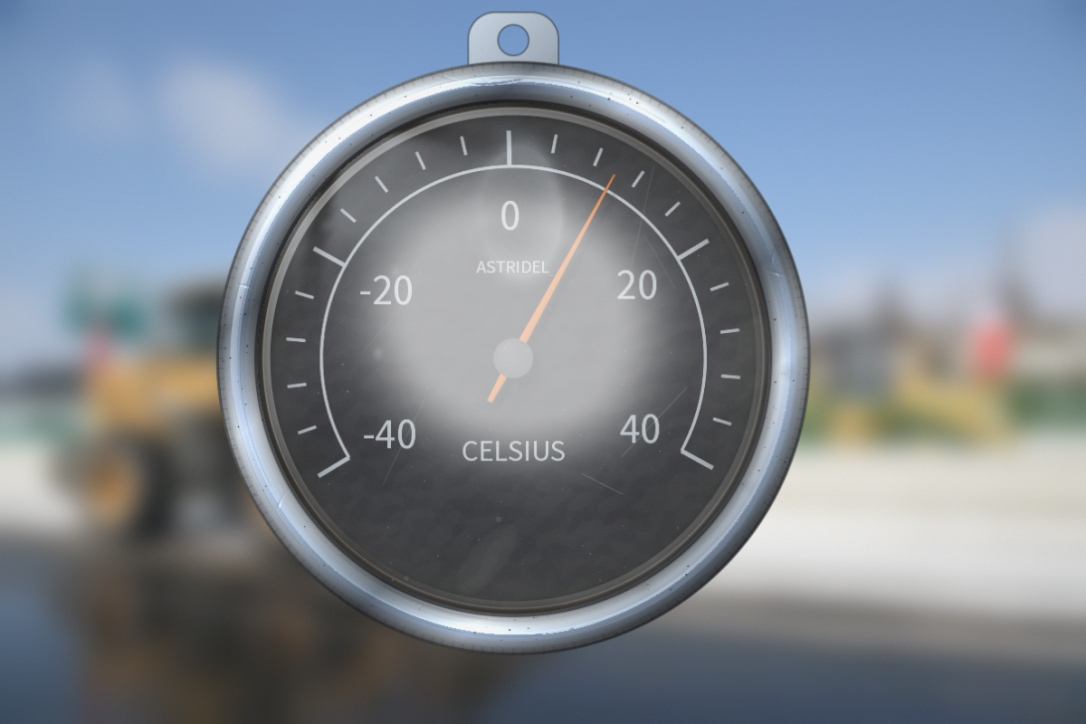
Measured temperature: °C 10
